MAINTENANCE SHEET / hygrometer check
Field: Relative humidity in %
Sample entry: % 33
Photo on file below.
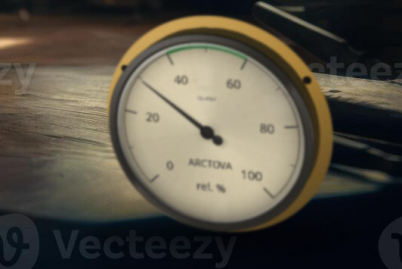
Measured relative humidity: % 30
